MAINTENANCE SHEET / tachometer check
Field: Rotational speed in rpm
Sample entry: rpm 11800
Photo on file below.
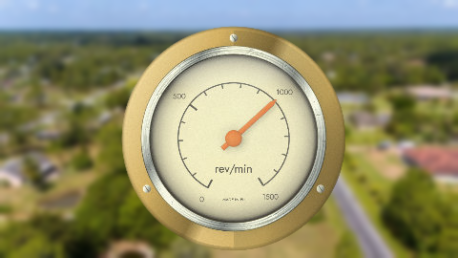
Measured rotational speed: rpm 1000
